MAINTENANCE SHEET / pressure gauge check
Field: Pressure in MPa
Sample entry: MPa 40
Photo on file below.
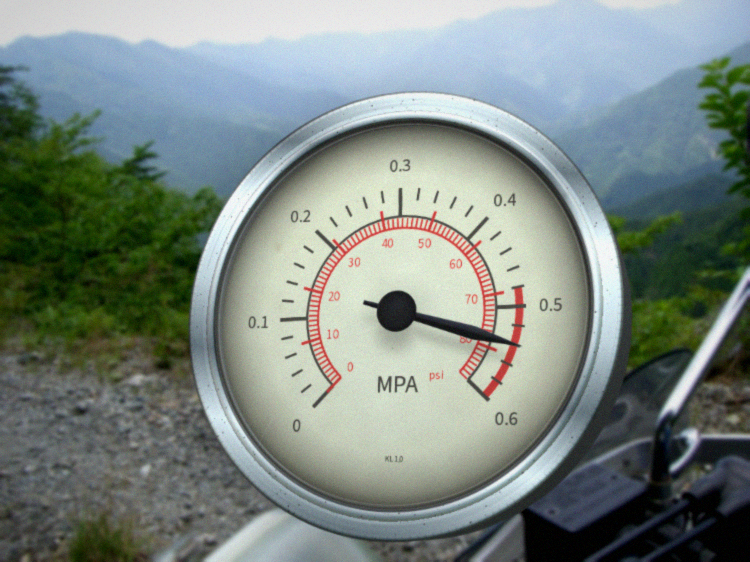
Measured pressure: MPa 0.54
